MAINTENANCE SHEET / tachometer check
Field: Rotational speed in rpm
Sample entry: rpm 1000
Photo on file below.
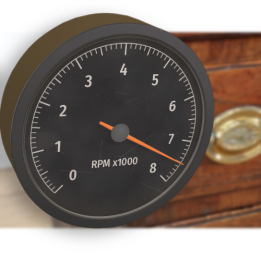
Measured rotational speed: rpm 7500
